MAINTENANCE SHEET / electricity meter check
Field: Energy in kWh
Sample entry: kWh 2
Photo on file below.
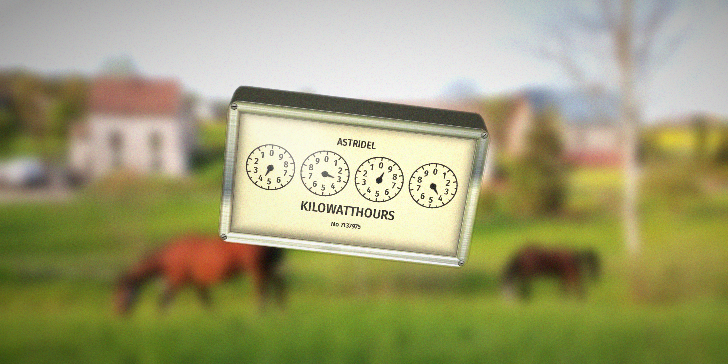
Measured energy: kWh 4294
